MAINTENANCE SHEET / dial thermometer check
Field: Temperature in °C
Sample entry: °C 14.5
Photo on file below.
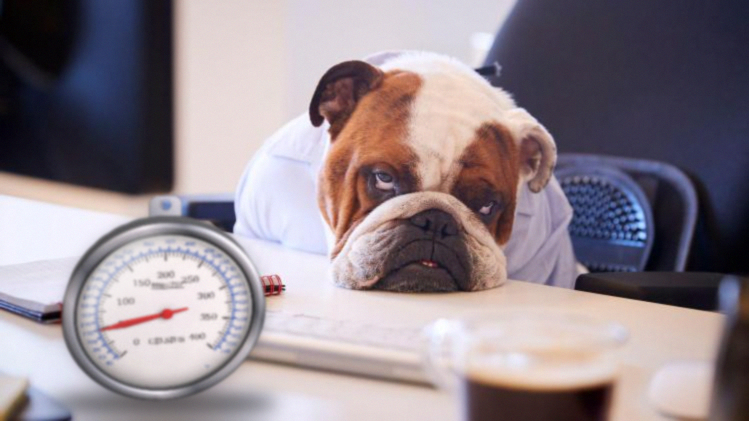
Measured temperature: °C 50
